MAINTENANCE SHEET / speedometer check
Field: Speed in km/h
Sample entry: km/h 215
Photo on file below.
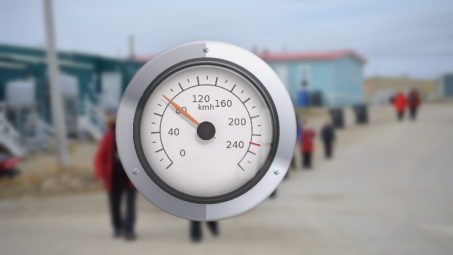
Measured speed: km/h 80
